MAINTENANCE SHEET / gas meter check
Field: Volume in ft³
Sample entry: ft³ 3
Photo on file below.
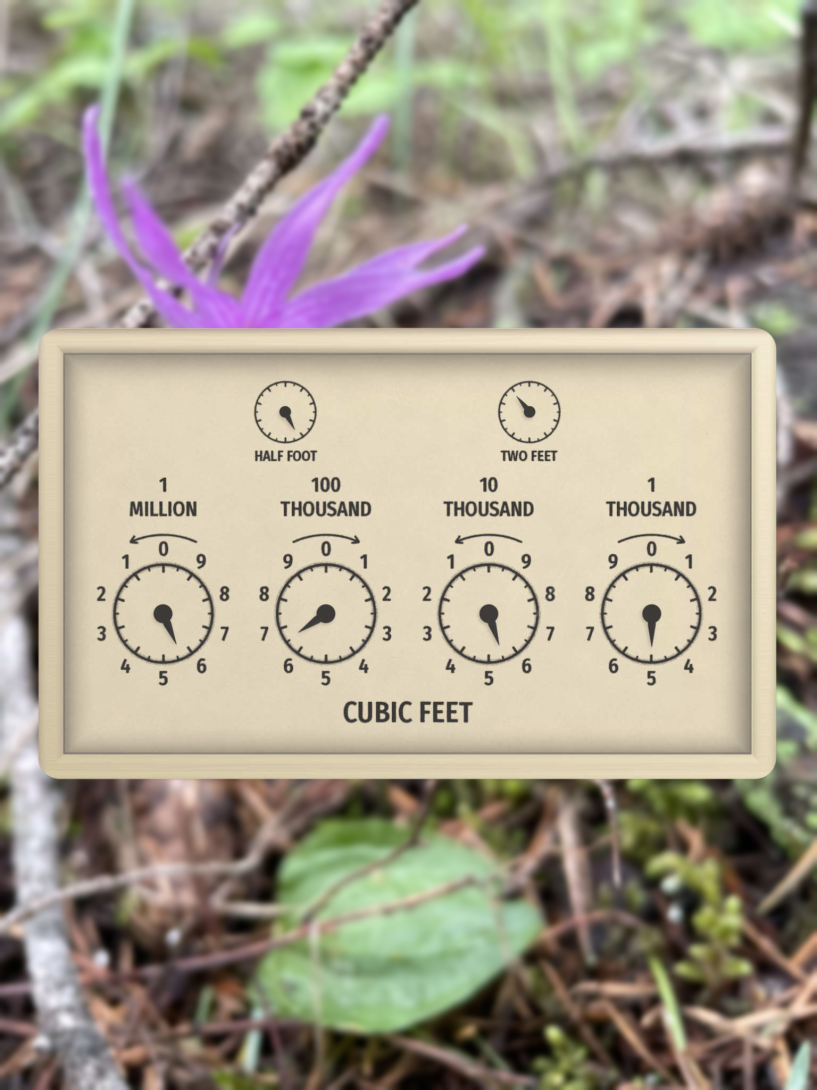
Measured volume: ft³ 565500
